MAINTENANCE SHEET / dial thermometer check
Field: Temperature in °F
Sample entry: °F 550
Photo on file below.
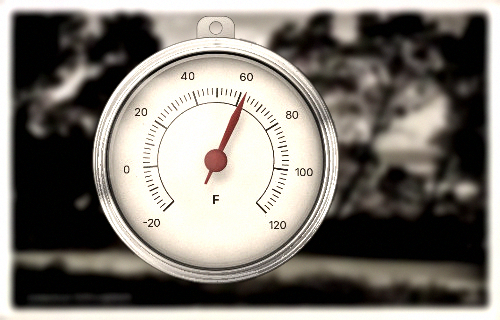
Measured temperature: °F 62
